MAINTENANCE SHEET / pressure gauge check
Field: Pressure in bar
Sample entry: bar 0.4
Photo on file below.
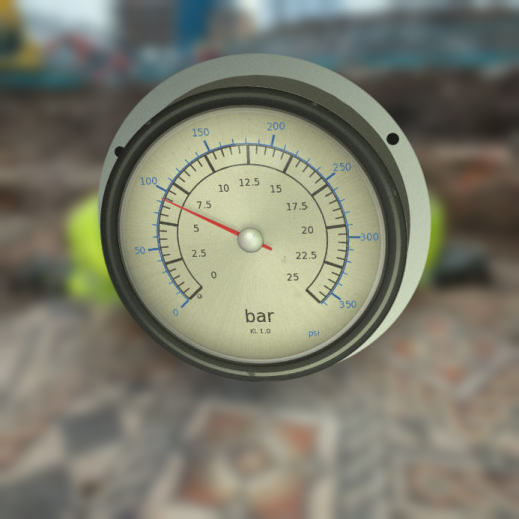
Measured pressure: bar 6.5
